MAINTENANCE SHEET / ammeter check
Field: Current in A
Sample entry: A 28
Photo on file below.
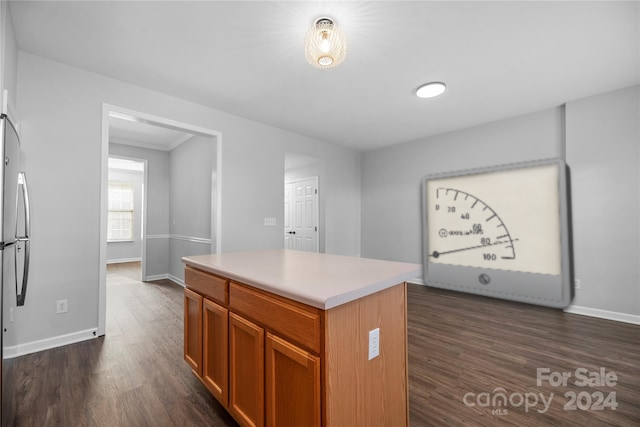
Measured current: A 85
